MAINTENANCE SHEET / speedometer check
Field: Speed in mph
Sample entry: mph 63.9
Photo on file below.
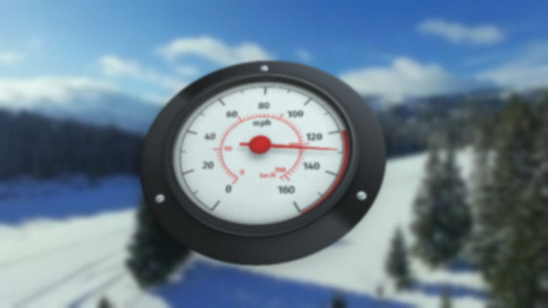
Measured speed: mph 130
